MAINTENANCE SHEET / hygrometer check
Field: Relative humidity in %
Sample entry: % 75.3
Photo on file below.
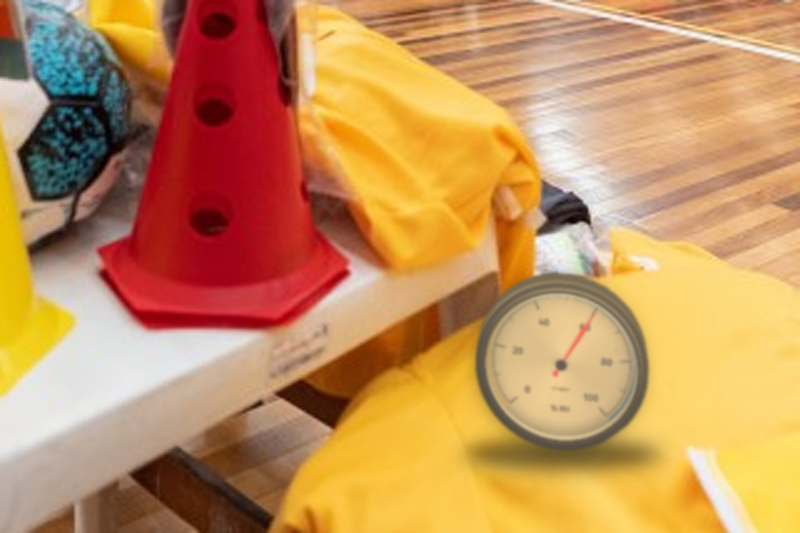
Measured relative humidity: % 60
